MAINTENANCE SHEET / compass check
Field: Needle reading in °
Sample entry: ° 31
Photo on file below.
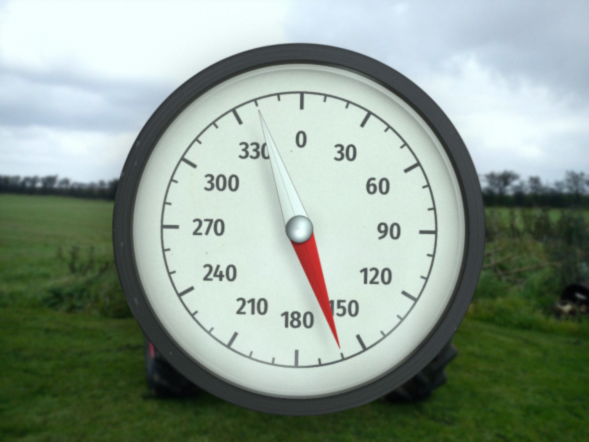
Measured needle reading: ° 160
